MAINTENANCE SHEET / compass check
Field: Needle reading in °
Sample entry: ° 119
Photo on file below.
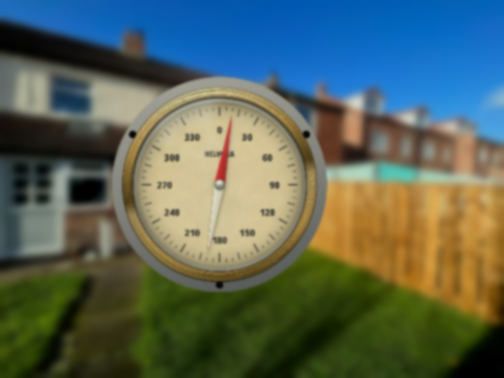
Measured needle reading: ° 10
